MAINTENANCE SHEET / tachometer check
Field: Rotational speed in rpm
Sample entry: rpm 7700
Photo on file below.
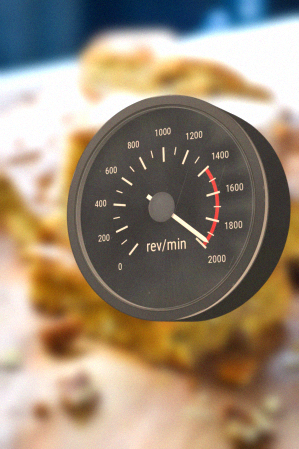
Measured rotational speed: rpm 1950
